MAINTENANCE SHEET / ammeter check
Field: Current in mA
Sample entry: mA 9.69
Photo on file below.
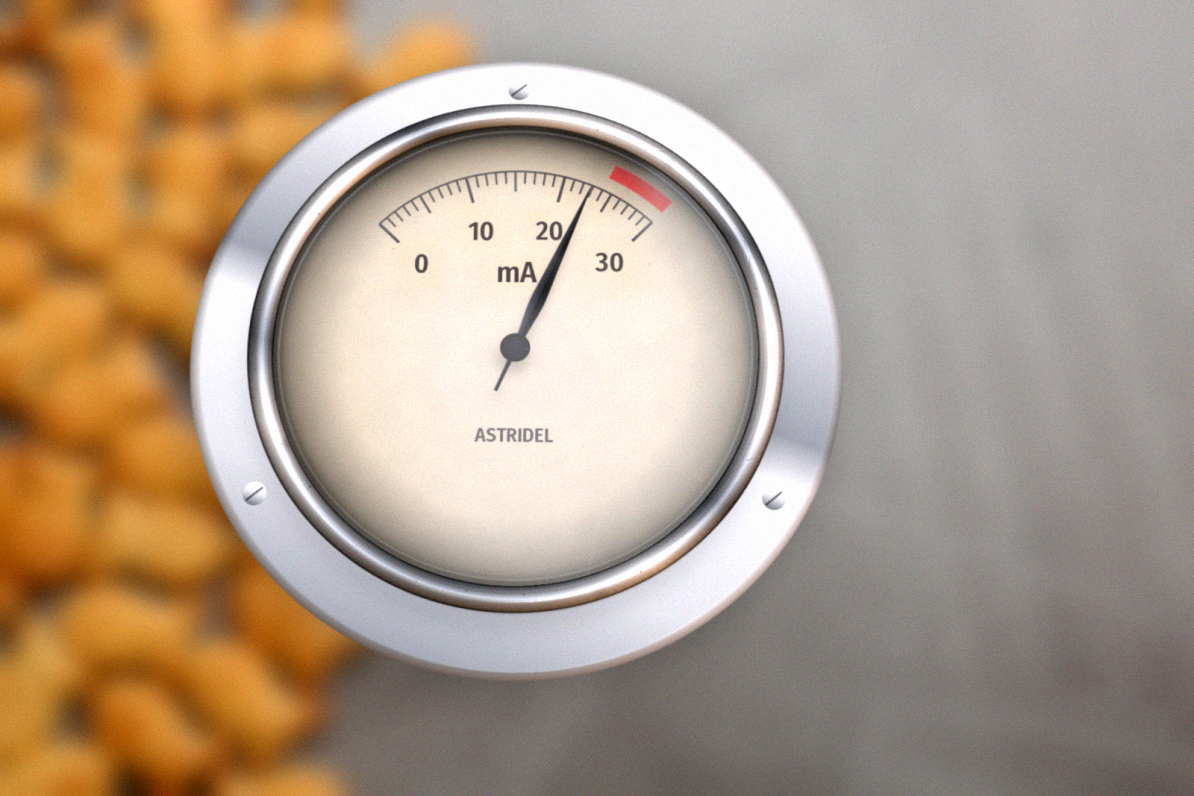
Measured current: mA 23
